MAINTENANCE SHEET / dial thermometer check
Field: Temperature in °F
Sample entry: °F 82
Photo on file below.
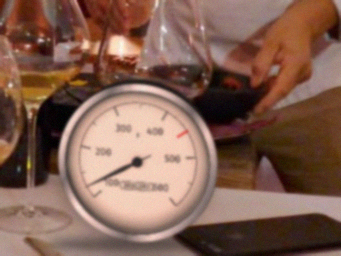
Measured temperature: °F 125
